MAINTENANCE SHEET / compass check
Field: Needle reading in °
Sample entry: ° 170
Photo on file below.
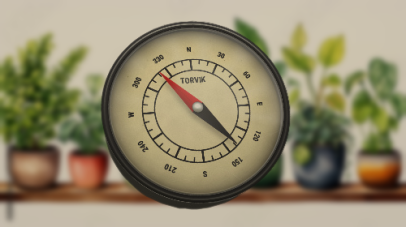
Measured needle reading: ° 320
